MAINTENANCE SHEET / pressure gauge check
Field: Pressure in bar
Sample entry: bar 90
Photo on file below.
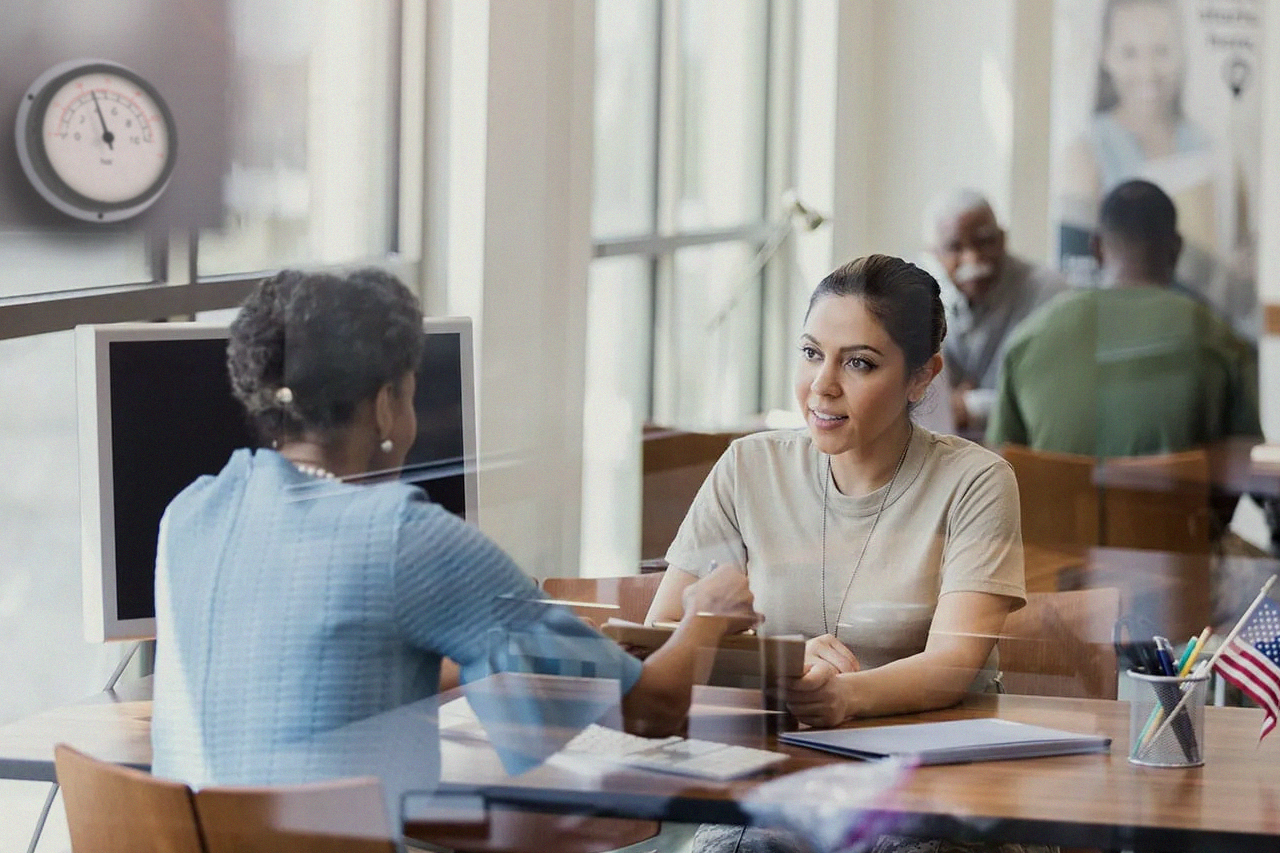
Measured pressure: bar 4
